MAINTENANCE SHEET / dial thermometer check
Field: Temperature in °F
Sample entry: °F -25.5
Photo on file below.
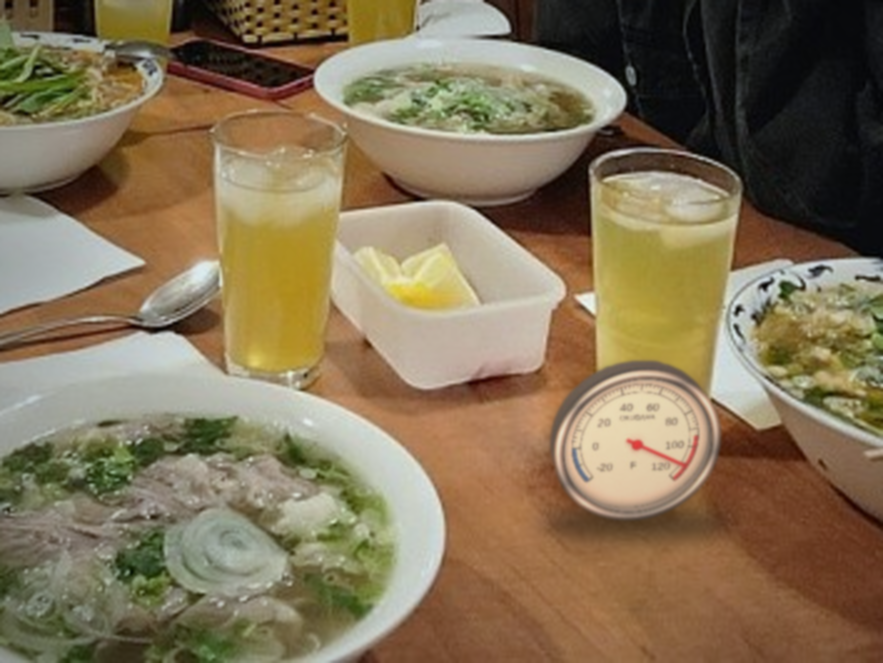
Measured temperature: °F 110
